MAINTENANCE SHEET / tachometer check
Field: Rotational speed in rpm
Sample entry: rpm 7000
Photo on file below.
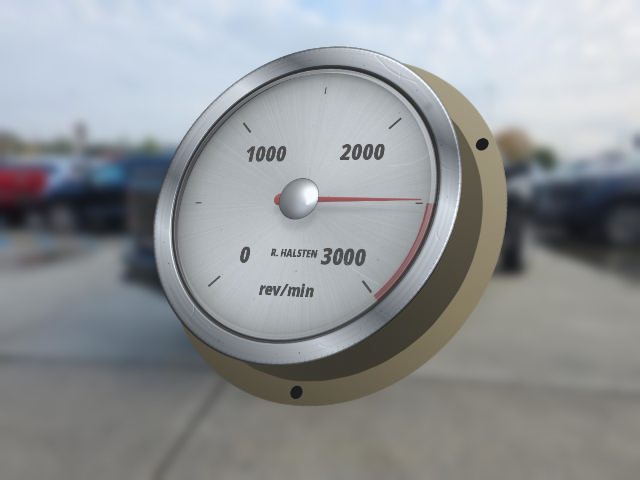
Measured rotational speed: rpm 2500
